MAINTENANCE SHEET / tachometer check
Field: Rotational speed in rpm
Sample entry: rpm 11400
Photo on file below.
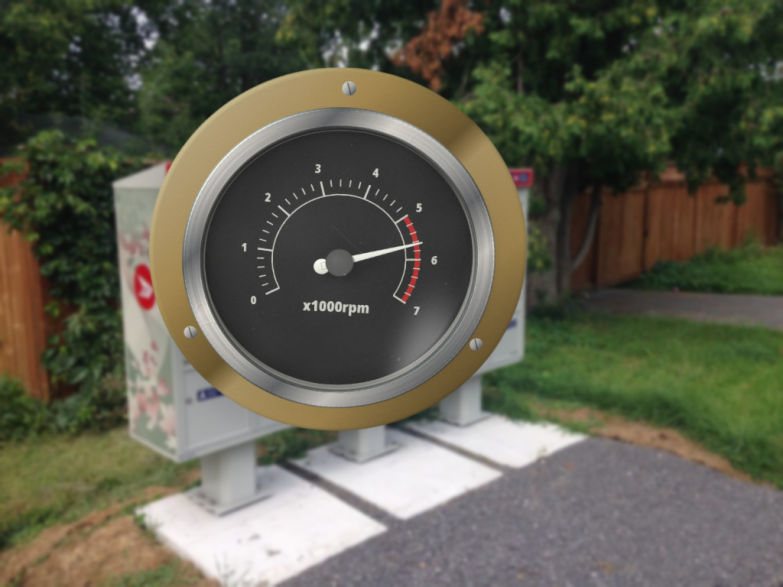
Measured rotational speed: rpm 5600
